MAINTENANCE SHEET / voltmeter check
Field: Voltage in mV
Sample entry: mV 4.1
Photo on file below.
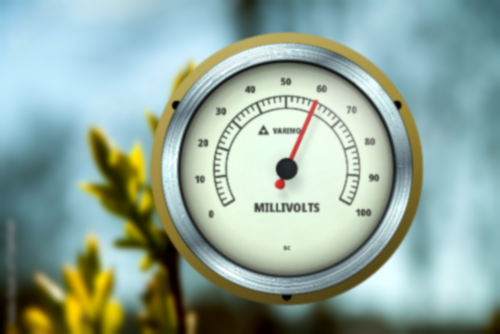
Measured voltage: mV 60
